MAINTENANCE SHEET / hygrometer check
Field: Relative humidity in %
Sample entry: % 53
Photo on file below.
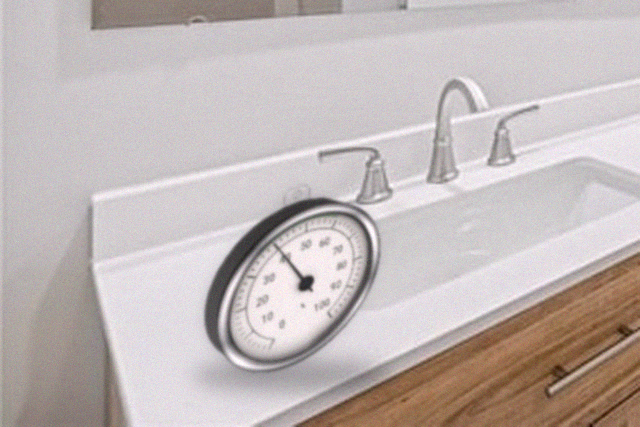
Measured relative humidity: % 40
